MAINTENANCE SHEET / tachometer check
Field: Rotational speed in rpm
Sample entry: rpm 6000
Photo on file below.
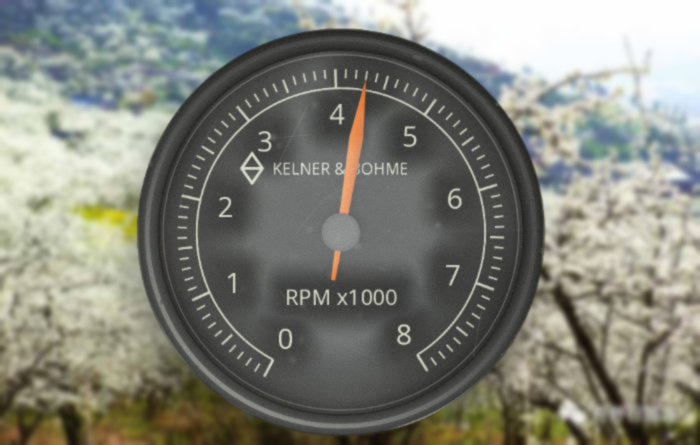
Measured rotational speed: rpm 4300
